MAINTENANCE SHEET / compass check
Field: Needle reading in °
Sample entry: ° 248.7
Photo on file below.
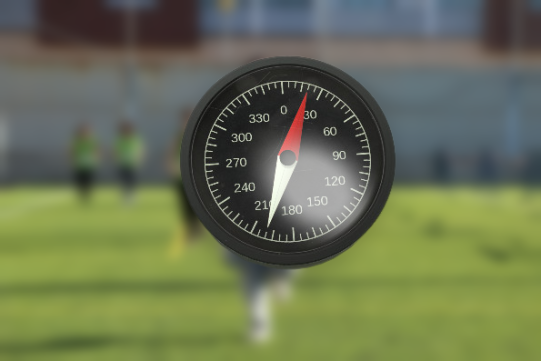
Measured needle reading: ° 20
